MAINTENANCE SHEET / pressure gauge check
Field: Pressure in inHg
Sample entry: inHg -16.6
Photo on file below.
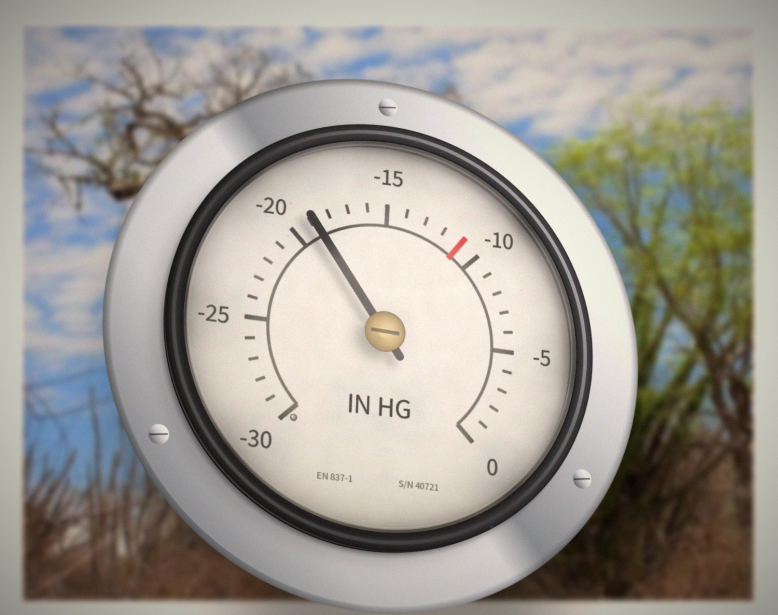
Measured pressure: inHg -19
